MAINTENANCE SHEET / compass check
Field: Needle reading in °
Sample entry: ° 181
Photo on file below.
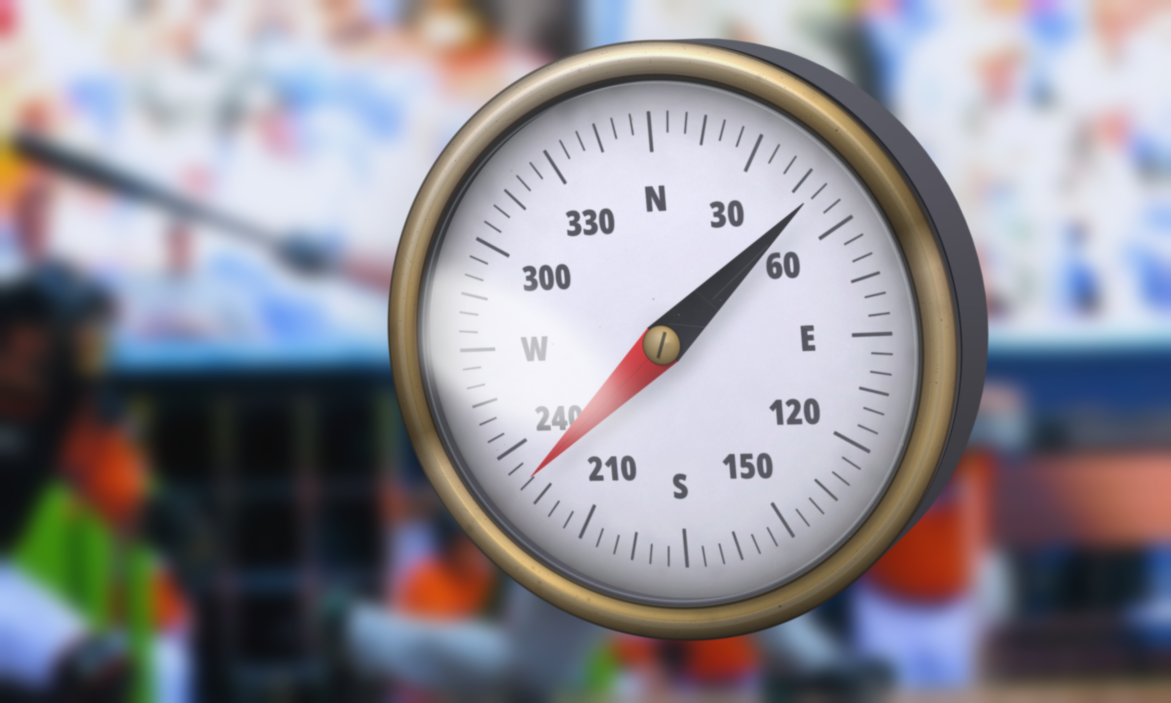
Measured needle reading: ° 230
